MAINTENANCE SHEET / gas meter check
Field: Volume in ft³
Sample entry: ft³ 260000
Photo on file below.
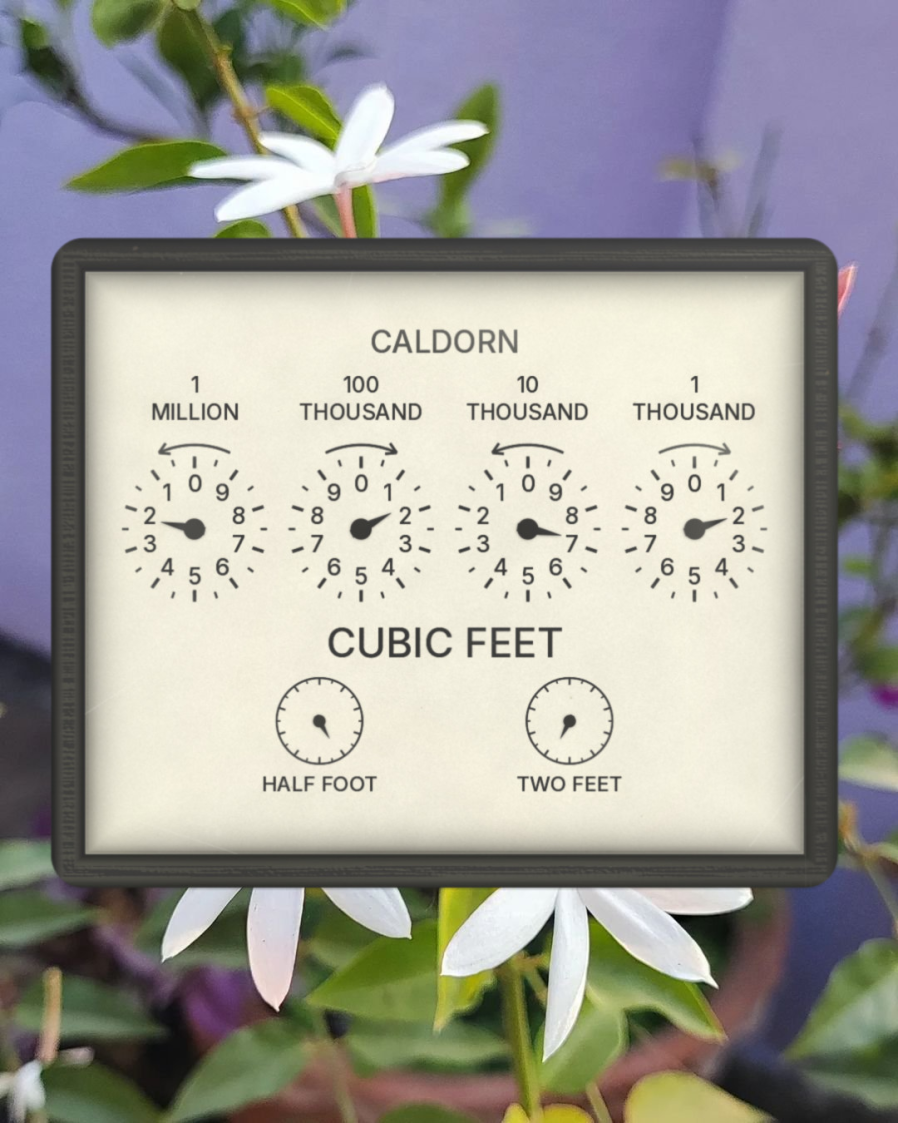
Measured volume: ft³ 217200
